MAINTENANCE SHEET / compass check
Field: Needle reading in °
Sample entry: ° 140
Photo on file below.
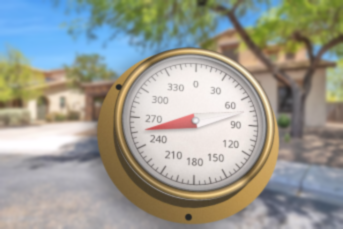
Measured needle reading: ° 255
